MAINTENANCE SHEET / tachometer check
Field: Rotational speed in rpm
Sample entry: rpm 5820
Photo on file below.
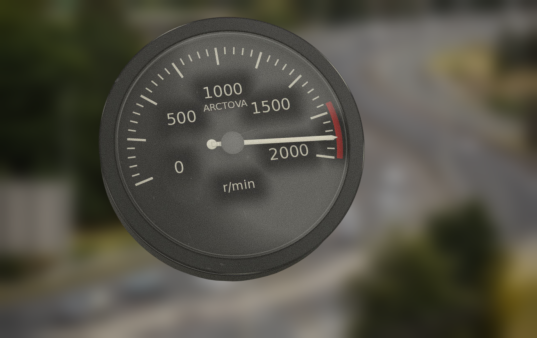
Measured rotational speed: rpm 1900
